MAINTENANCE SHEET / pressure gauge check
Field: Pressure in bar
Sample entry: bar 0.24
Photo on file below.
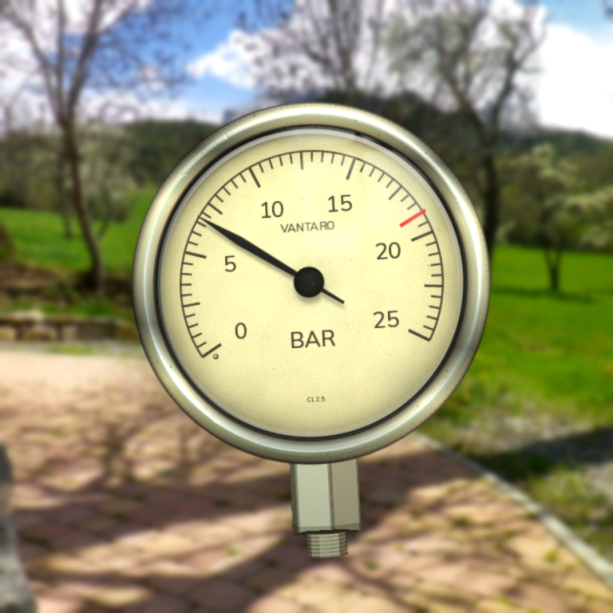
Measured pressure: bar 6.75
